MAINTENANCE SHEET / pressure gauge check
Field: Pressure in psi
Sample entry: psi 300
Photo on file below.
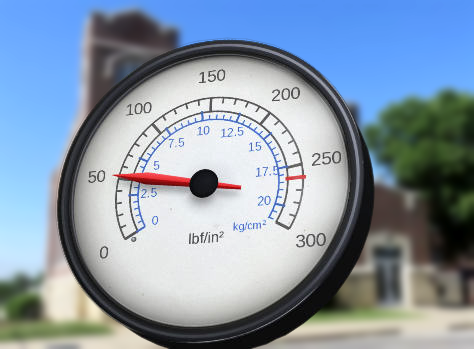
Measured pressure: psi 50
